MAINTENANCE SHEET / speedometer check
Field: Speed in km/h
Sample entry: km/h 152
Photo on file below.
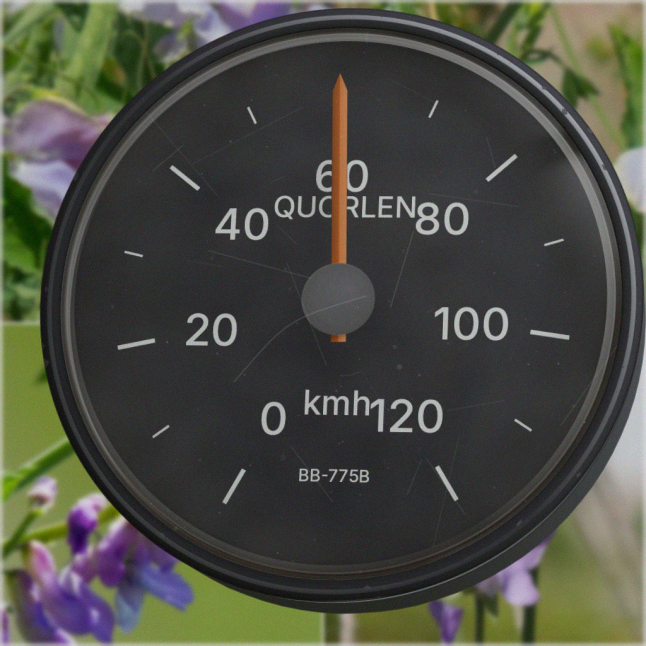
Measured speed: km/h 60
